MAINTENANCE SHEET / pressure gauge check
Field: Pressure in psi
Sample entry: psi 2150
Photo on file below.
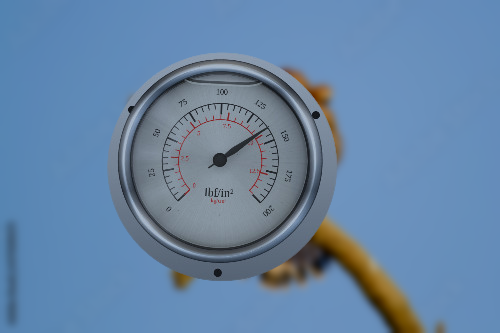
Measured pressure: psi 140
